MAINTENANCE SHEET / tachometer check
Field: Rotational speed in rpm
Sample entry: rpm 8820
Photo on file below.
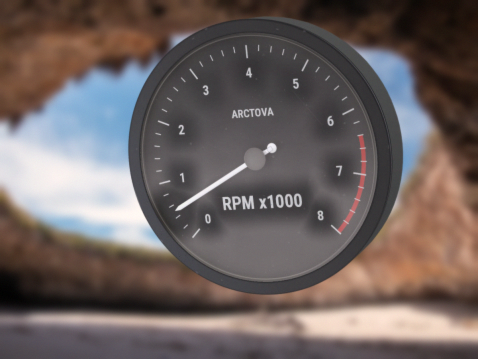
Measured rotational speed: rpm 500
